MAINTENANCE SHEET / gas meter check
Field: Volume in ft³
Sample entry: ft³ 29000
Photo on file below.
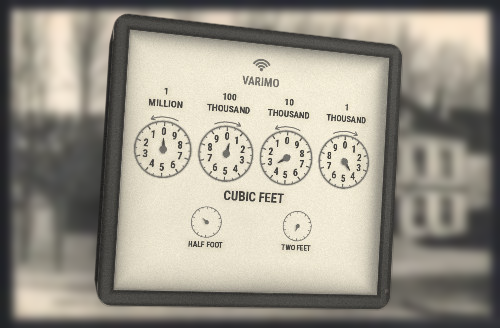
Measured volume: ft³ 3400
